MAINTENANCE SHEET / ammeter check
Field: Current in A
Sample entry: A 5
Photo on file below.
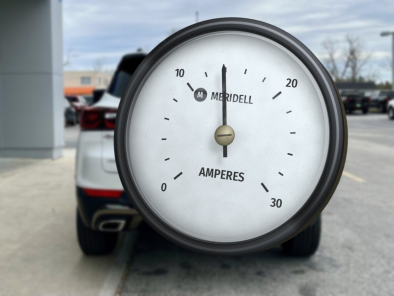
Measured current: A 14
